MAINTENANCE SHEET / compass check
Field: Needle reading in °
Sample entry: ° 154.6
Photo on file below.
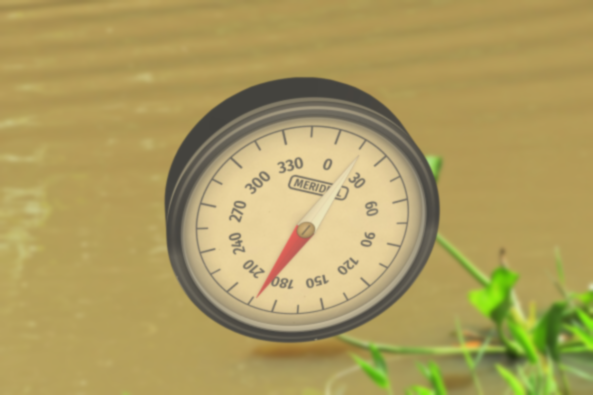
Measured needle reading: ° 195
